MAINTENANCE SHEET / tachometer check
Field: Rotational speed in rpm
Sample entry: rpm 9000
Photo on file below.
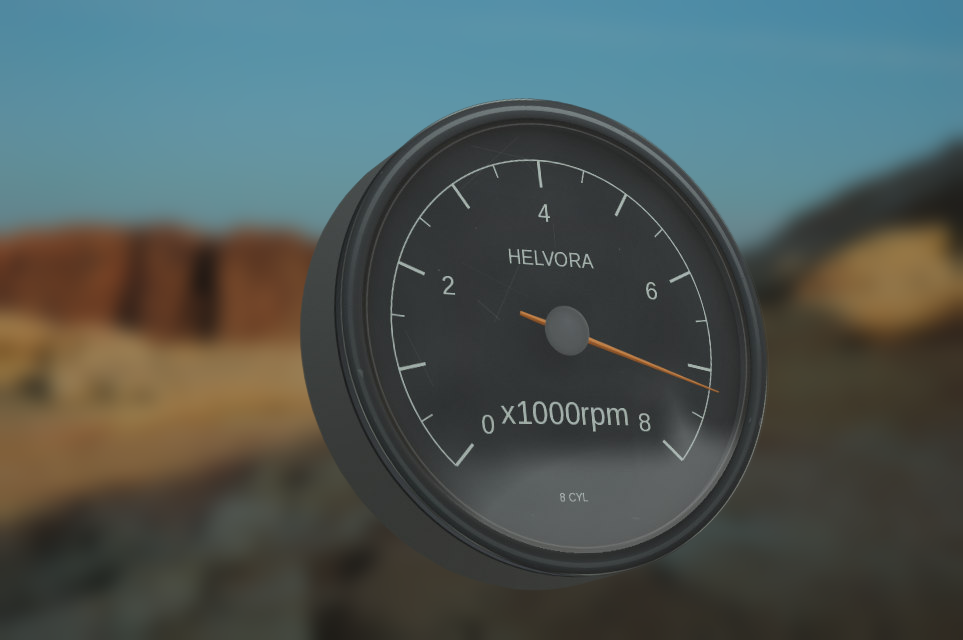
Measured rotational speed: rpm 7250
